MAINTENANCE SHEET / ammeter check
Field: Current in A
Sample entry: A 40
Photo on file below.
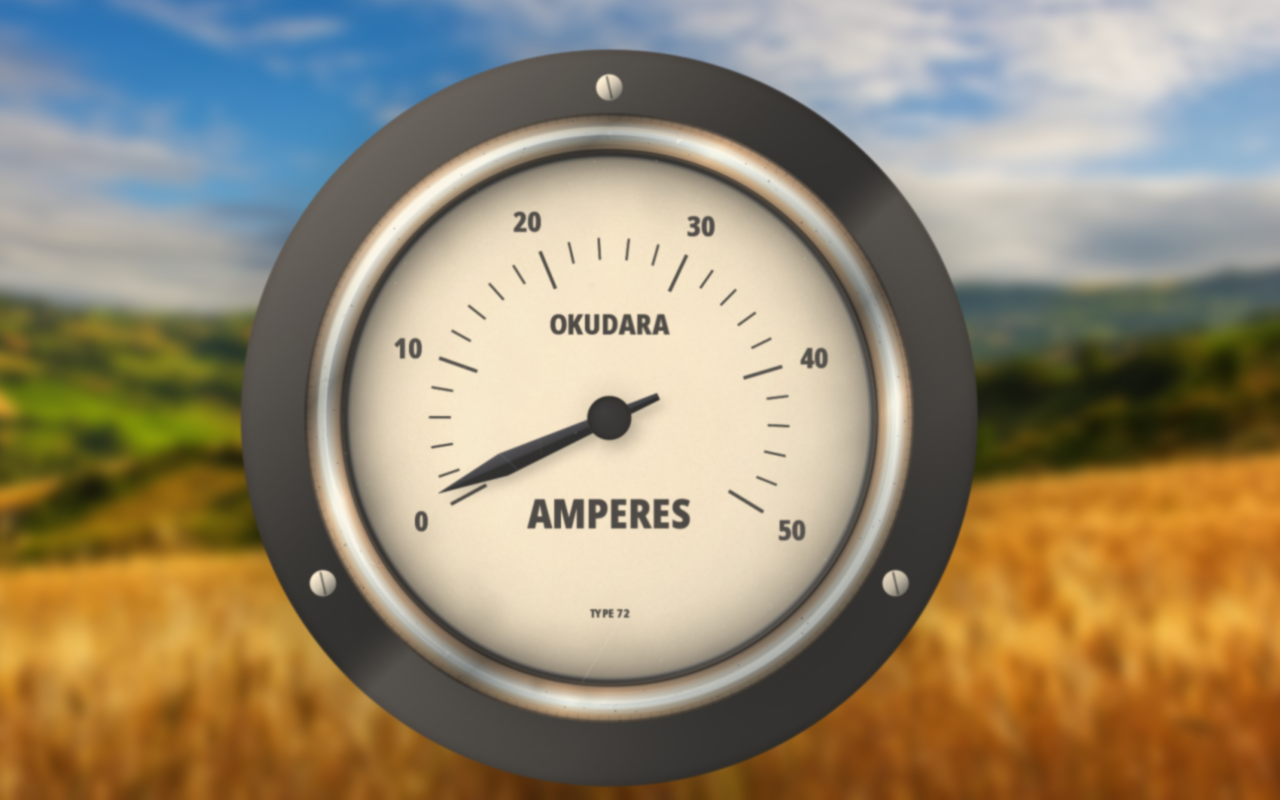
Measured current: A 1
